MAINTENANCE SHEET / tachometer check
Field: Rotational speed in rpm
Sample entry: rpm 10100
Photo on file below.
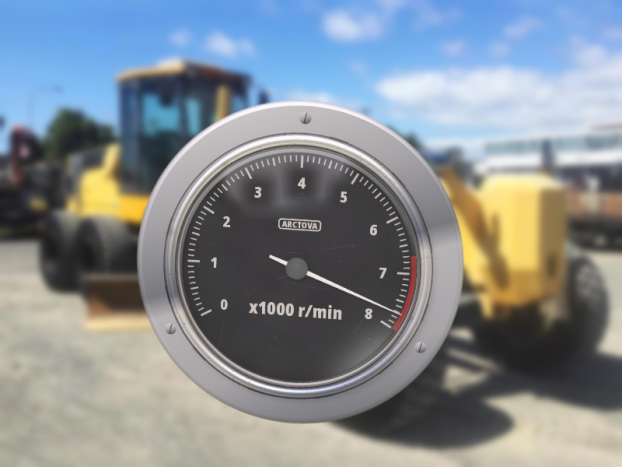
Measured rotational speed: rpm 7700
